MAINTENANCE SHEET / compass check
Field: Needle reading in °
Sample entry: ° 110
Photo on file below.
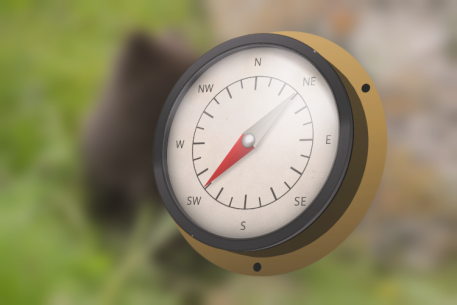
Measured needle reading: ° 225
